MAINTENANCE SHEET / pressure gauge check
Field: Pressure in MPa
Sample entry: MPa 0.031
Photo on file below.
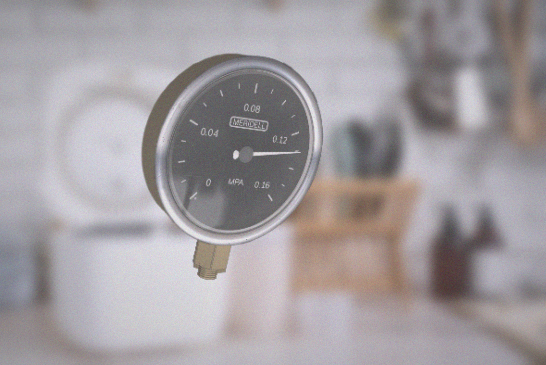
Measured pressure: MPa 0.13
